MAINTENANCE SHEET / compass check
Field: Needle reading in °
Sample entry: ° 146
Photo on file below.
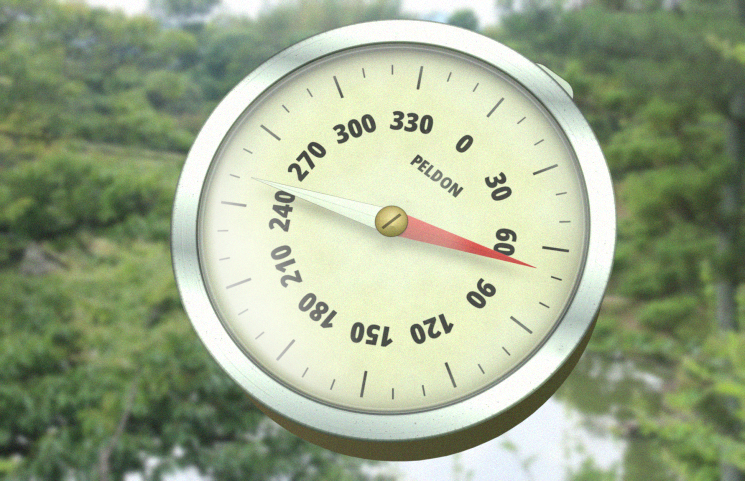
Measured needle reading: ° 70
